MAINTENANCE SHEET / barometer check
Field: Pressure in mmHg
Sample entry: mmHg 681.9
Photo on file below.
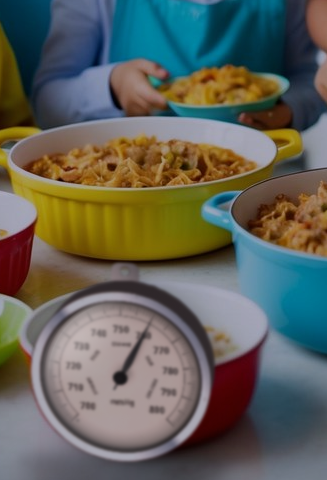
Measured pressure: mmHg 760
